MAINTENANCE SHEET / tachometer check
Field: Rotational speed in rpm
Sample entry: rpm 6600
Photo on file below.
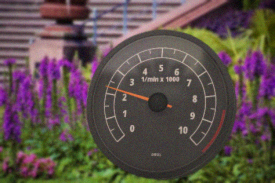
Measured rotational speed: rpm 2250
